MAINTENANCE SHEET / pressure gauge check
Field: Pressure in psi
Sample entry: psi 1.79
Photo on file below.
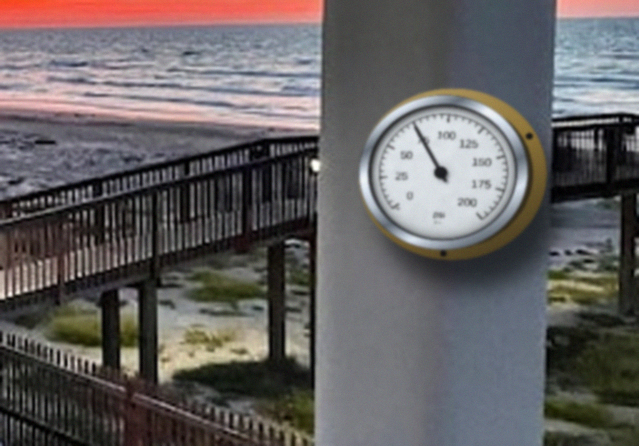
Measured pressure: psi 75
